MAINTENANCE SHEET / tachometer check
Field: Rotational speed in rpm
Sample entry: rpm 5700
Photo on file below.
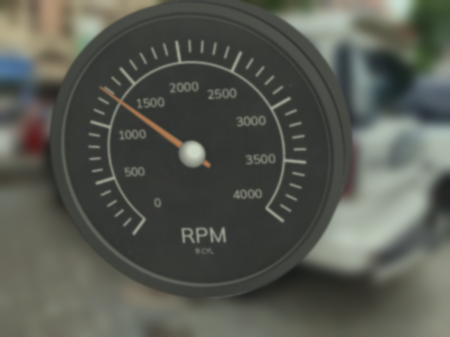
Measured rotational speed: rpm 1300
